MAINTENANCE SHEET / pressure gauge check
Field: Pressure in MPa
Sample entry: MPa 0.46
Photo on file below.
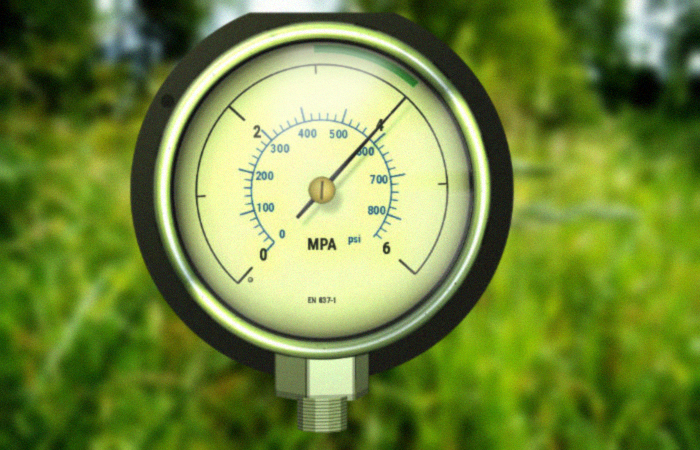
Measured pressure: MPa 4
